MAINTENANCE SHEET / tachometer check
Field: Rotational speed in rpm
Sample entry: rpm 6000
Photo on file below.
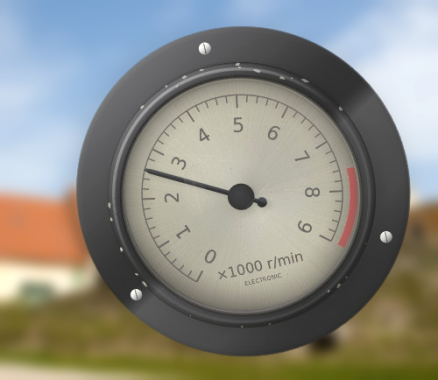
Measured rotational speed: rpm 2600
